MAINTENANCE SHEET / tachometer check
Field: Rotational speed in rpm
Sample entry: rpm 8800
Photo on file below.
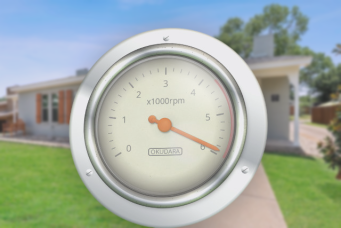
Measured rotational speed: rpm 5900
